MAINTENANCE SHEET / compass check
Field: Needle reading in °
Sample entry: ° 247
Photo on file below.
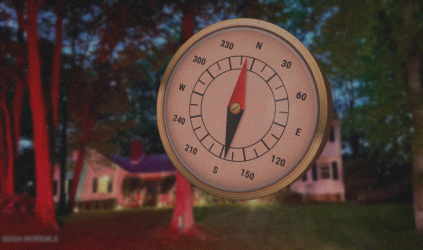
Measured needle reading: ° 352.5
